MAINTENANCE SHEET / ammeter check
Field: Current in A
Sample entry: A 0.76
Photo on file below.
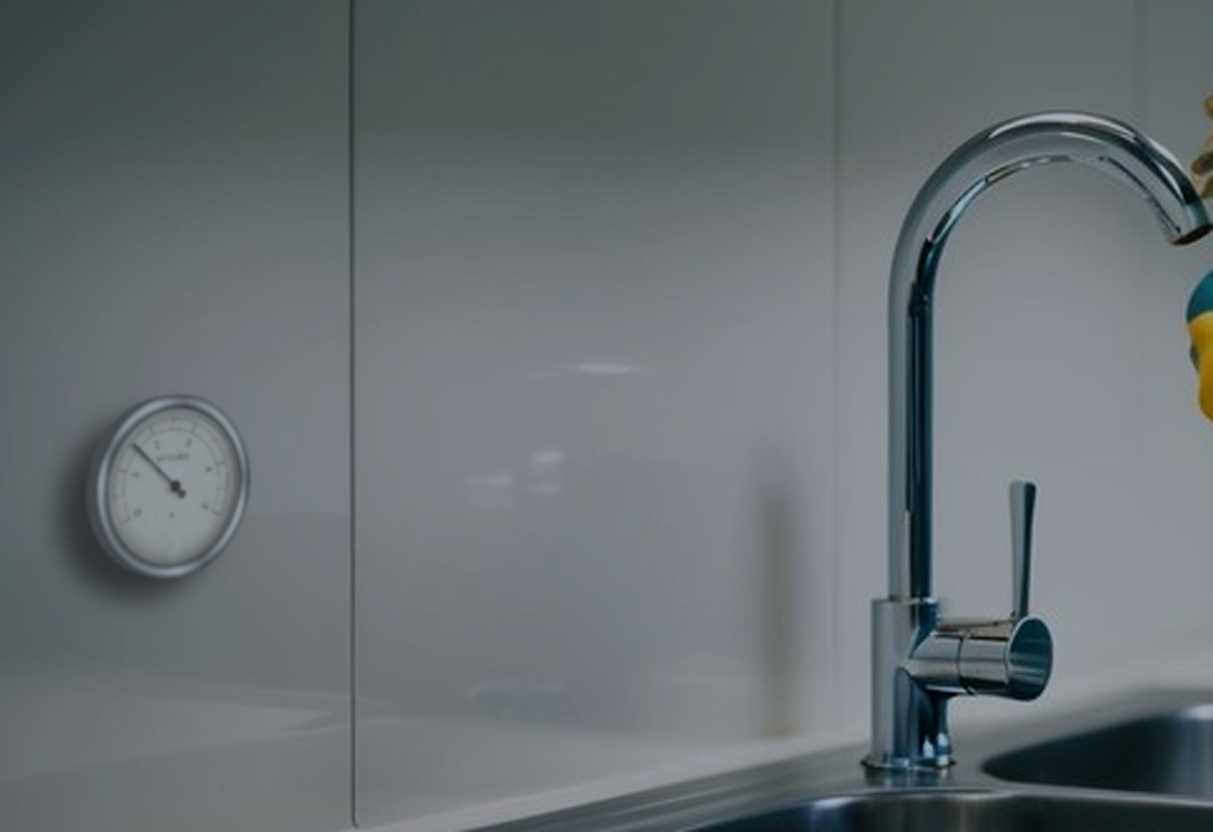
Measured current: A 1.5
